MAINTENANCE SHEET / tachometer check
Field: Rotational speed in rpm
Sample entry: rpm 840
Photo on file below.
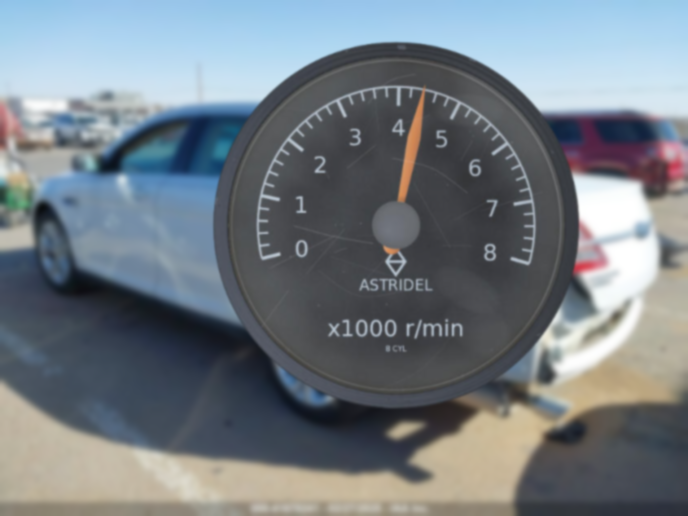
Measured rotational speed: rpm 4400
